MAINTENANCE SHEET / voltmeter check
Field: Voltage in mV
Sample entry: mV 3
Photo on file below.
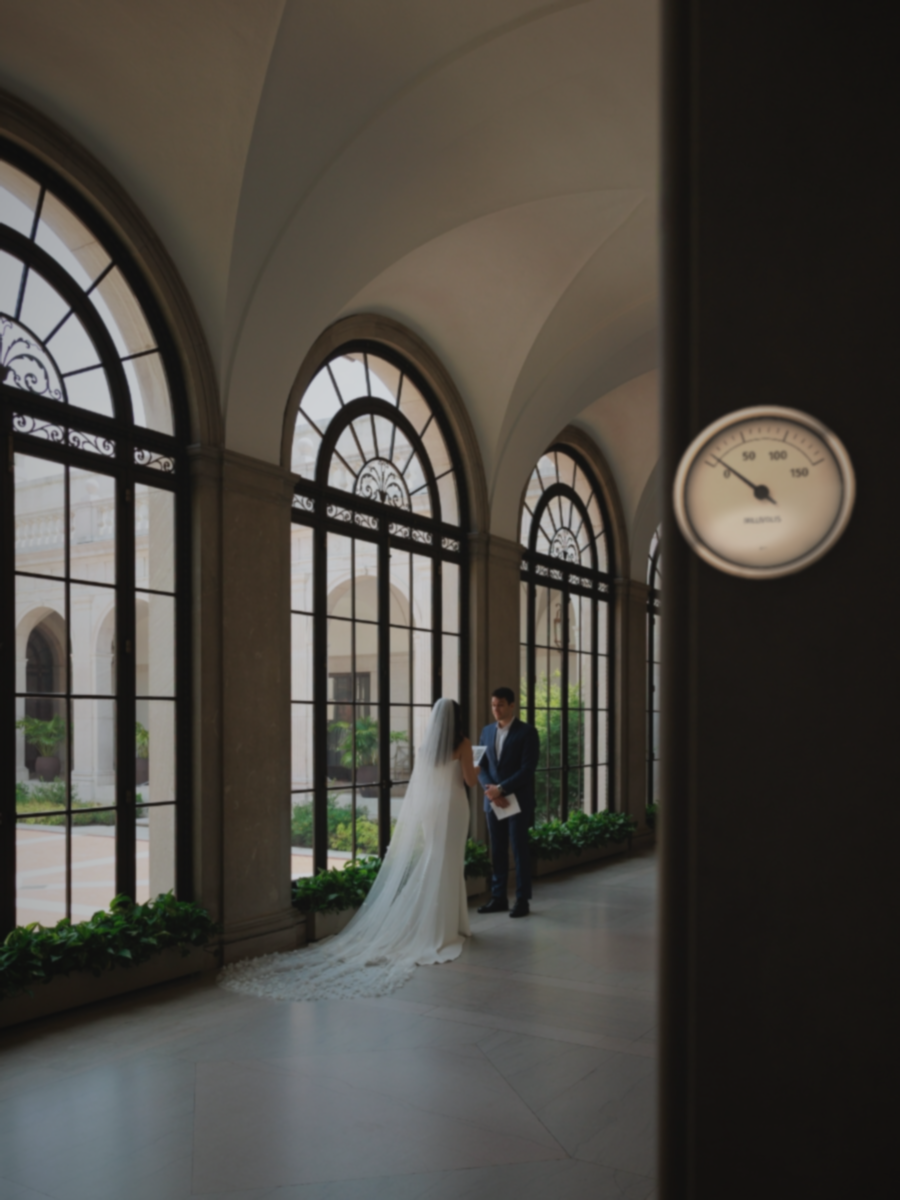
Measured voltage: mV 10
